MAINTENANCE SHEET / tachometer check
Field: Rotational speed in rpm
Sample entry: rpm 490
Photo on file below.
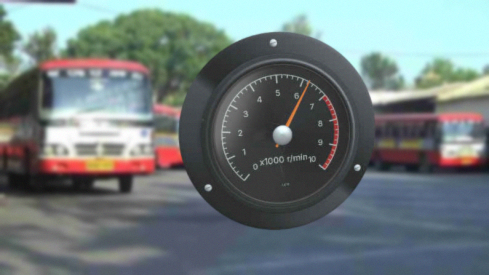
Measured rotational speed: rpm 6200
